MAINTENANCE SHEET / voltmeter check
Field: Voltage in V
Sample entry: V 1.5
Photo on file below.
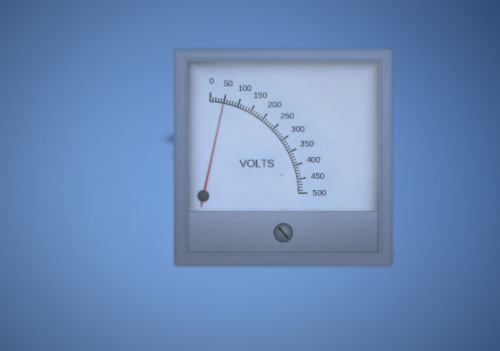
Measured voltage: V 50
